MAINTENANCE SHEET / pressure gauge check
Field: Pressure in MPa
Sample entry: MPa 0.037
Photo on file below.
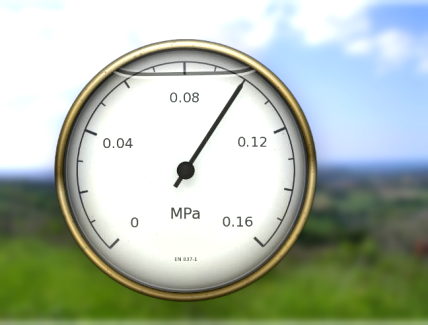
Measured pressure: MPa 0.1
